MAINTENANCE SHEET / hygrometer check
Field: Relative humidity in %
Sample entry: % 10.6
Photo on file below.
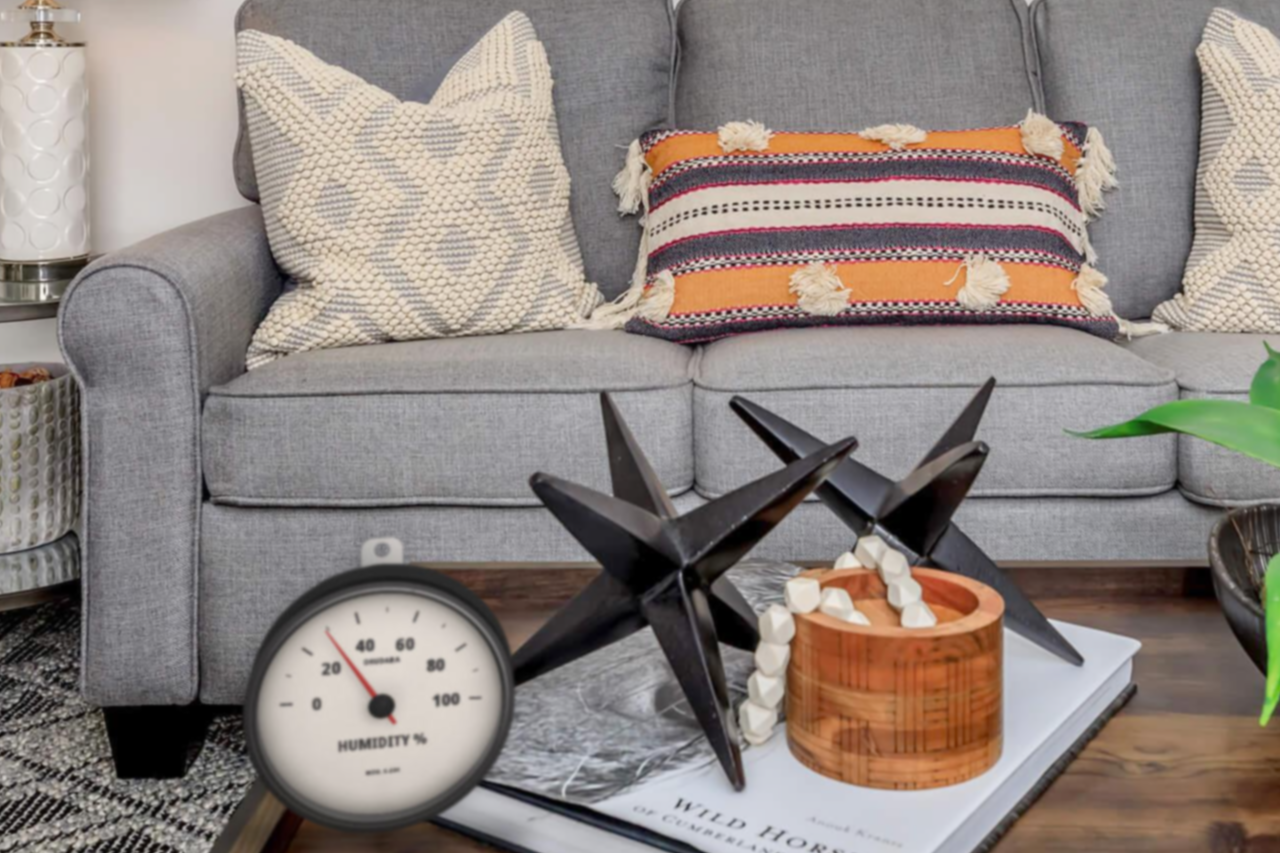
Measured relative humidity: % 30
